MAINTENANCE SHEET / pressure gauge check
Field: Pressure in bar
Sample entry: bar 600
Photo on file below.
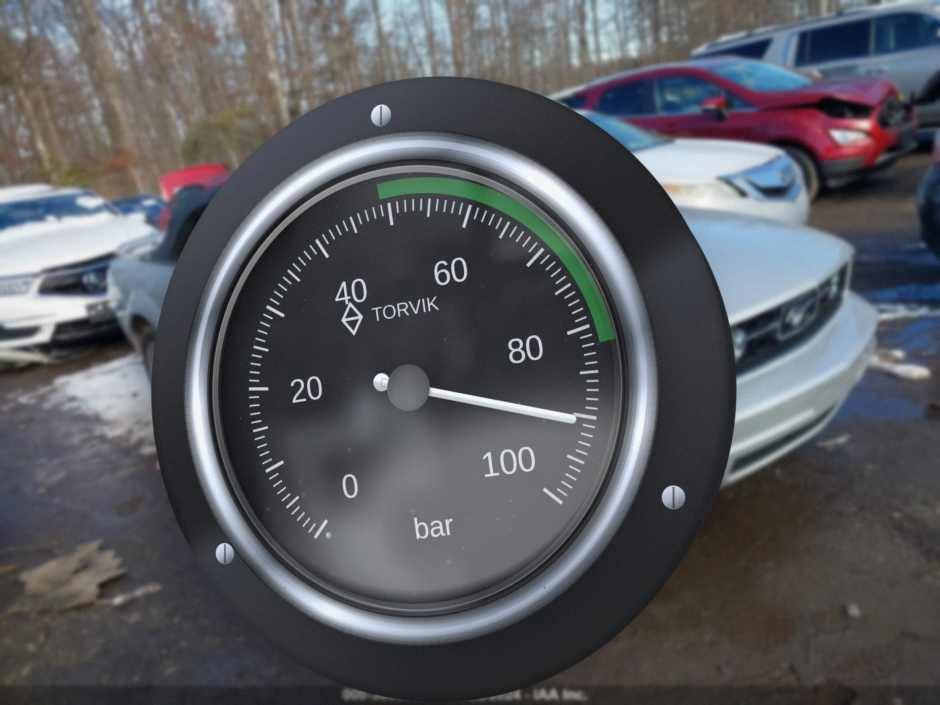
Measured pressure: bar 90.5
